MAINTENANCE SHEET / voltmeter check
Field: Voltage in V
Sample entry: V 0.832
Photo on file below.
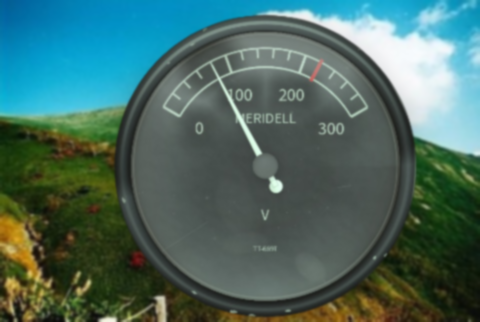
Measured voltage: V 80
